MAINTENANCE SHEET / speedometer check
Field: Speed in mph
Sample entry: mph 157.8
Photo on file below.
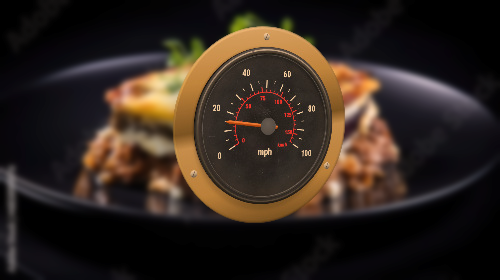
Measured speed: mph 15
